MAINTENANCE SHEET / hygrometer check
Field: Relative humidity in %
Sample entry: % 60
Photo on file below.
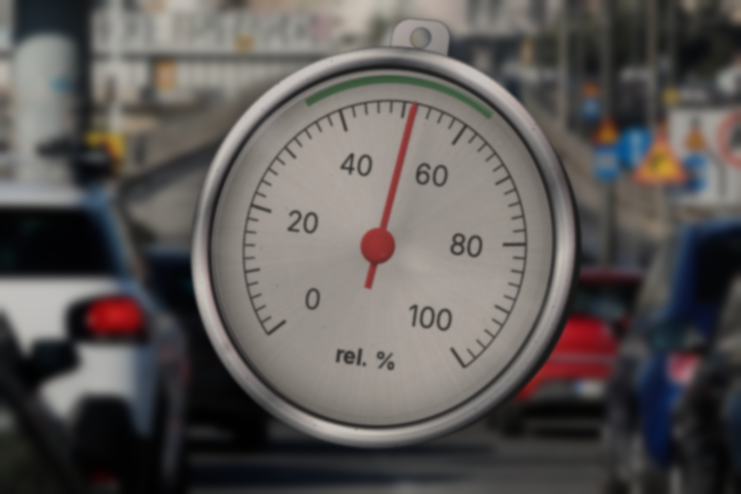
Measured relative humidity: % 52
